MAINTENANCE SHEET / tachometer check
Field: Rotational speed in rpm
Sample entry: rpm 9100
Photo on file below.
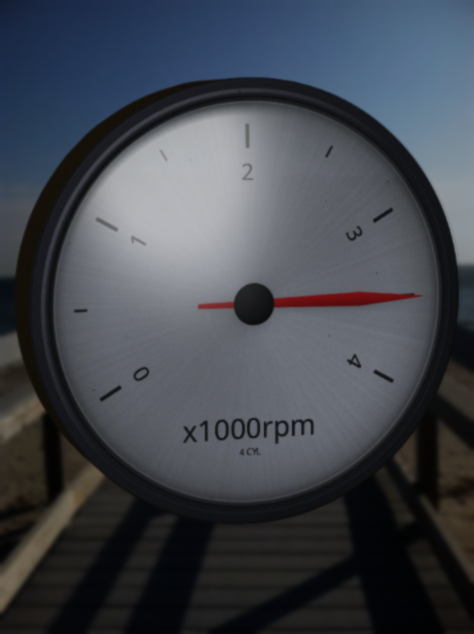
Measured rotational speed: rpm 3500
